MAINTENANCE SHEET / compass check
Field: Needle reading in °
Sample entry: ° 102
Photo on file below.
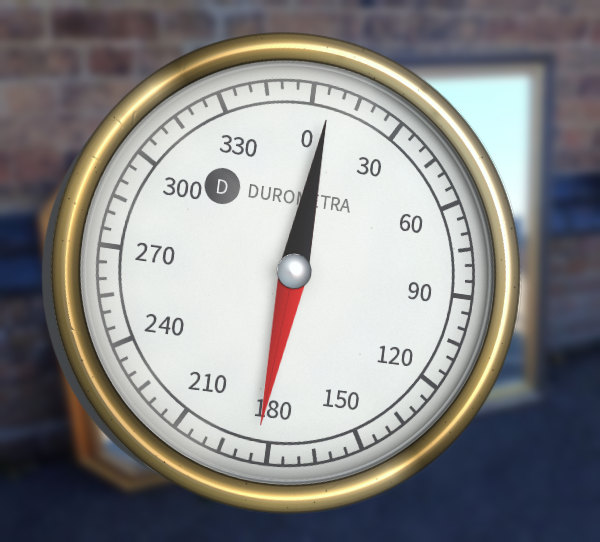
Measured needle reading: ° 185
